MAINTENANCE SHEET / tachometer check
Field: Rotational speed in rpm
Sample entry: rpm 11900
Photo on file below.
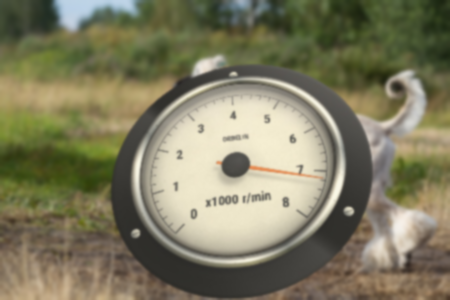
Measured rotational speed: rpm 7200
